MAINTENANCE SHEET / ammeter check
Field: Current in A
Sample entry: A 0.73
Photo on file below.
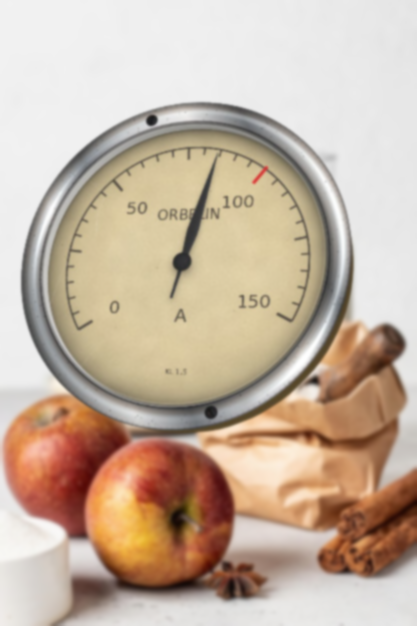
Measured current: A 85
